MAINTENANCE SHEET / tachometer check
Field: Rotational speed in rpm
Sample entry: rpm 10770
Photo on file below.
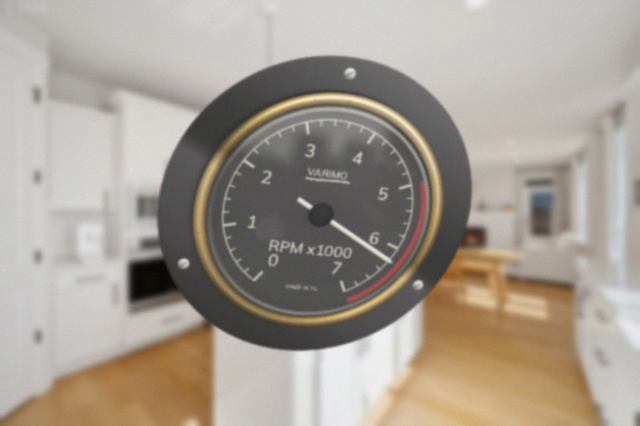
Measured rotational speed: rpm 6200
